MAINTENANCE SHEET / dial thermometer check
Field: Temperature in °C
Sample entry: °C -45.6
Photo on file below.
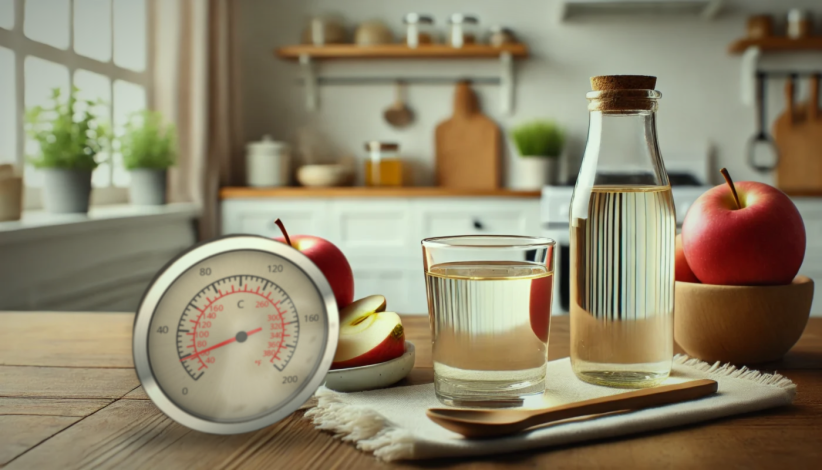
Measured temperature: °C 20
